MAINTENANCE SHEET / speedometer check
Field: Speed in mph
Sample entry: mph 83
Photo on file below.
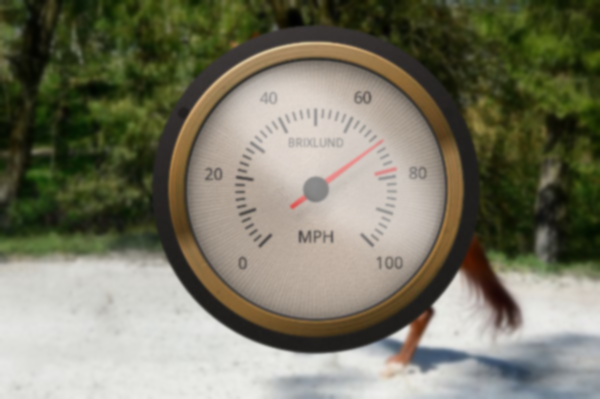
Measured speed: mph 70
